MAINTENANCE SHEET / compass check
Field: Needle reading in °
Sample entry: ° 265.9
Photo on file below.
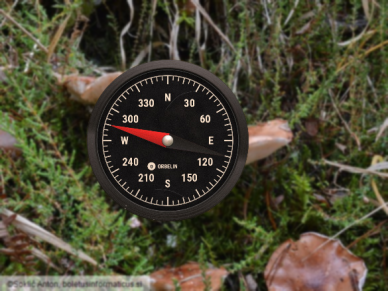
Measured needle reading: ° 285
